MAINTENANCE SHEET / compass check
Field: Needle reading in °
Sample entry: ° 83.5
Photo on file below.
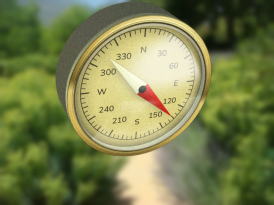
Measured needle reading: ° 135
